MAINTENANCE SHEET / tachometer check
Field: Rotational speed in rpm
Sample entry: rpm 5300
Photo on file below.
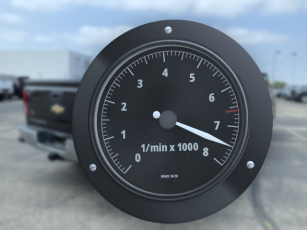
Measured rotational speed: rpm 7500
